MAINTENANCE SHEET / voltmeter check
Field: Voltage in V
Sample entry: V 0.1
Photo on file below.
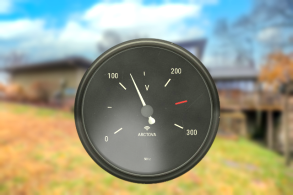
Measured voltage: V 125
